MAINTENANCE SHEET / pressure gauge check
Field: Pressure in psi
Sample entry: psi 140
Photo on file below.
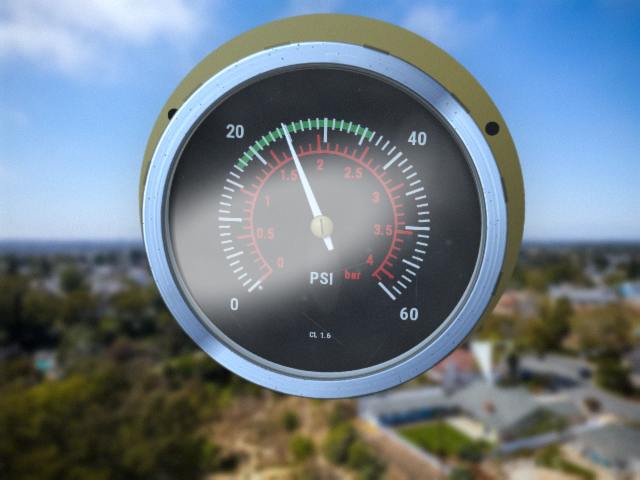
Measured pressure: psi 25
